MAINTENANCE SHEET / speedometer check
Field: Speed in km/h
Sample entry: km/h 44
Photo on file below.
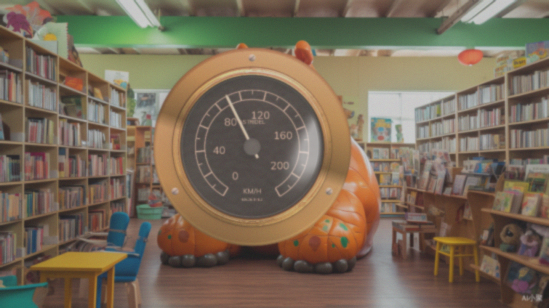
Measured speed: km/h 90
